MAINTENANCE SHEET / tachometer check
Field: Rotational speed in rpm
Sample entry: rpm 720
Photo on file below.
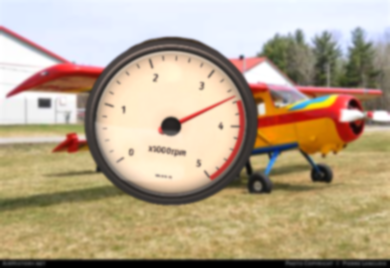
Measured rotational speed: rpm 3500
